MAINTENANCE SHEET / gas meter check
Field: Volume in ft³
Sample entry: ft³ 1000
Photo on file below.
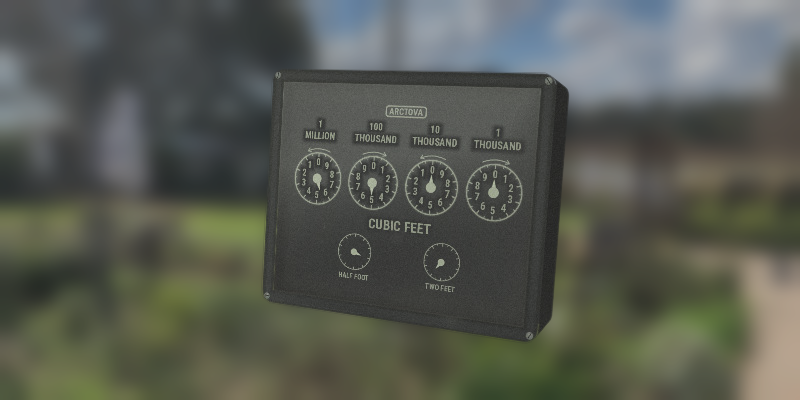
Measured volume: ft³ 550000
